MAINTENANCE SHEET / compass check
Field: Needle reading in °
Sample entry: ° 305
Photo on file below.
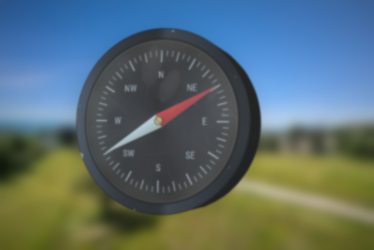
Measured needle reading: ° 60
